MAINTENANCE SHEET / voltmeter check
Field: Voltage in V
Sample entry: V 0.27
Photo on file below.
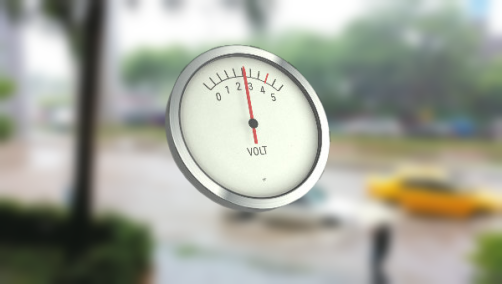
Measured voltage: V 2.5
